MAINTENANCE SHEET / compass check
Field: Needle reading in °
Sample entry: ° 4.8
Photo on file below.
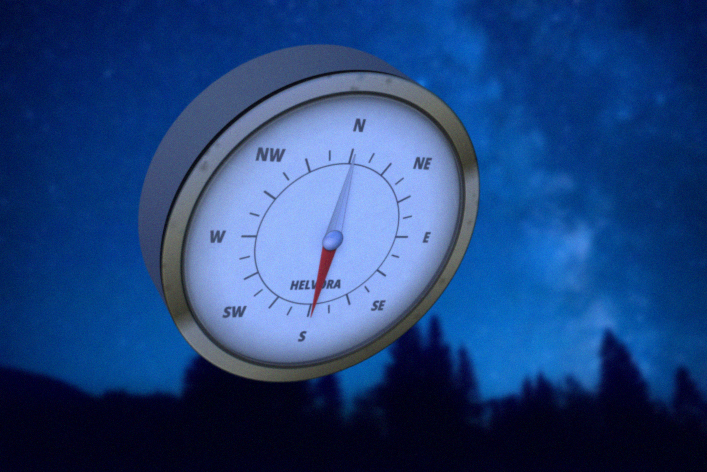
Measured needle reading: ° 180
